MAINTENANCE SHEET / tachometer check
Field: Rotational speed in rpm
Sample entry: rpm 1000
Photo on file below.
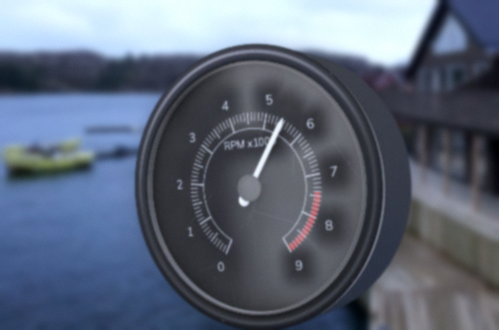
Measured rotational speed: rpm 5500
